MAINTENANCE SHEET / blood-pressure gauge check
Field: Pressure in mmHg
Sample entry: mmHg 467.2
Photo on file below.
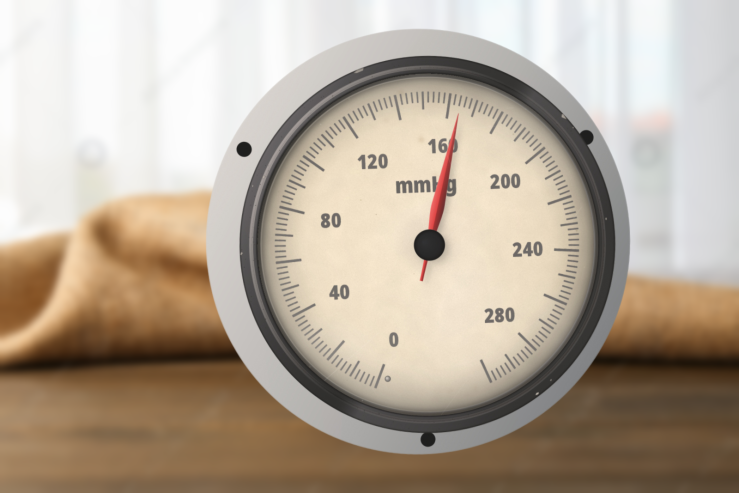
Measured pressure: mmHg 164
